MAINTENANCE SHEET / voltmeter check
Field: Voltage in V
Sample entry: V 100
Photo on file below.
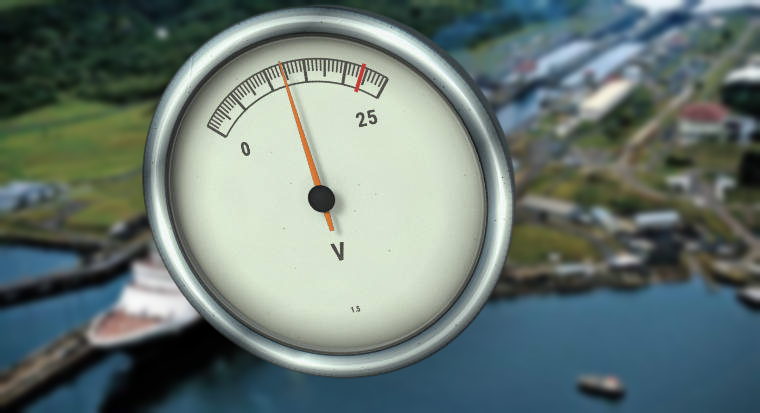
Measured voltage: V 12.5
